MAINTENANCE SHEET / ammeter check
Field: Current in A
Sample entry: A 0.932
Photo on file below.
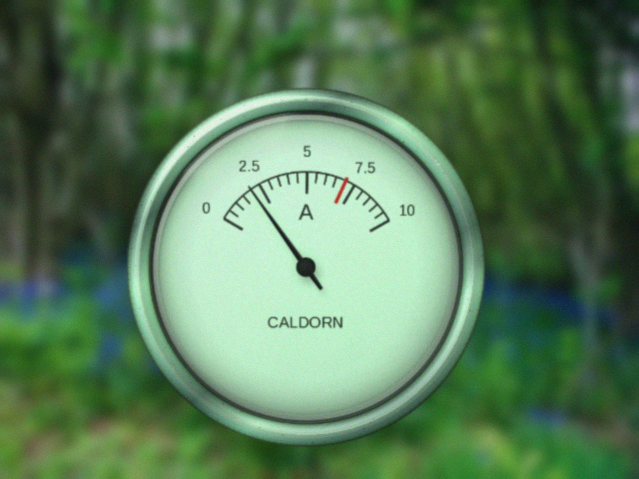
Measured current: A 2
